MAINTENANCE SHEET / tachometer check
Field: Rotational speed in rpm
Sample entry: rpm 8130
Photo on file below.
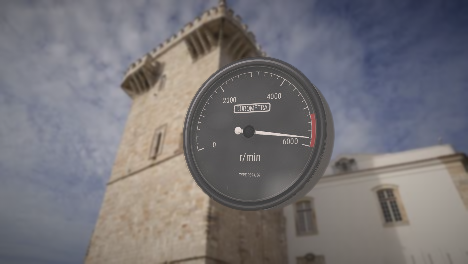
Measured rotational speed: rpm 5800
